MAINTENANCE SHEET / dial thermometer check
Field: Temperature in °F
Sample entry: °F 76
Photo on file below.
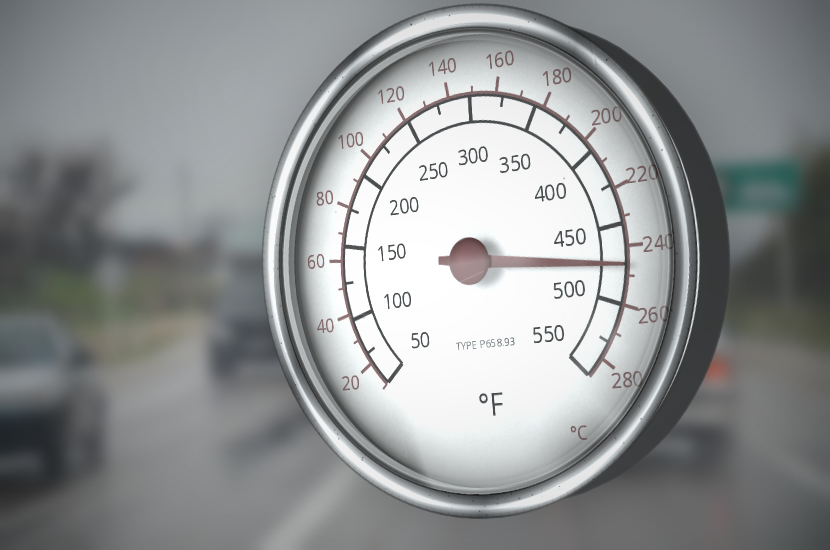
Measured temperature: °F 475
